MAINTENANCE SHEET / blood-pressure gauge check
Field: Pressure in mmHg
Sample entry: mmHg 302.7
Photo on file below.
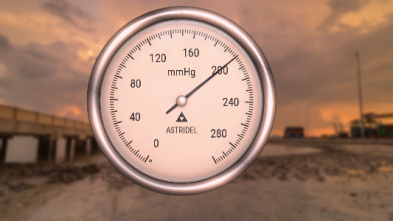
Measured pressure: mmHg 200
